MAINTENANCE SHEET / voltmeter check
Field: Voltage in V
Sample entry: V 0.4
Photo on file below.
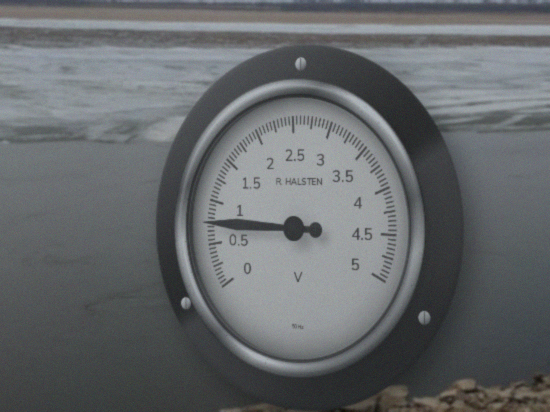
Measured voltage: V 0.75
